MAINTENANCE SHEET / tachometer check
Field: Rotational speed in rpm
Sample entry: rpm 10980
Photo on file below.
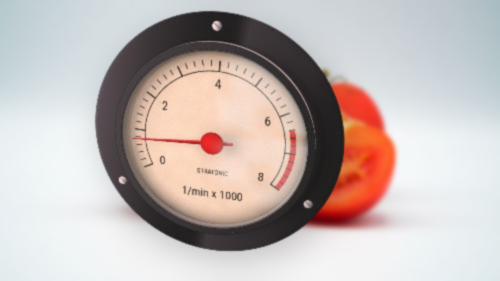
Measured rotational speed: rpm 800
